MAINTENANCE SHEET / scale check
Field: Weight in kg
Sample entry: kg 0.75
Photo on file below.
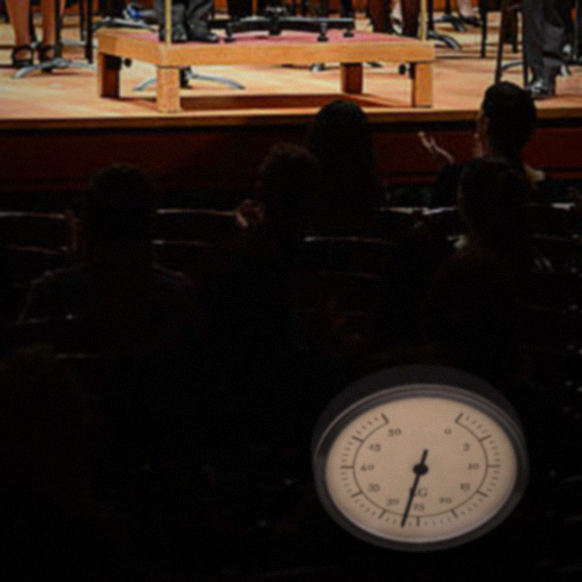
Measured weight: kg 27
